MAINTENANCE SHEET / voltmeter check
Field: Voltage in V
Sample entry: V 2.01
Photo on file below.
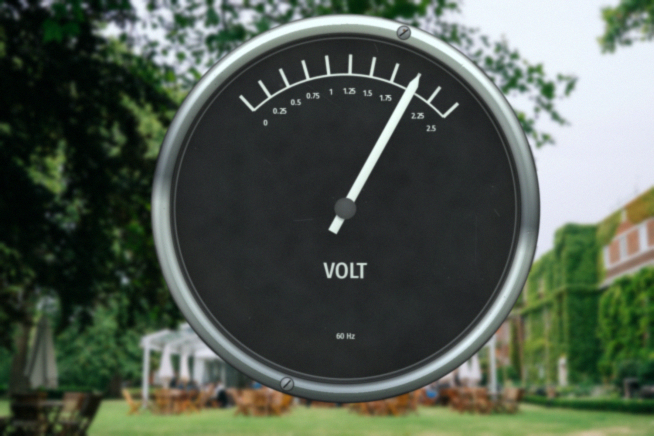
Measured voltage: V 2
